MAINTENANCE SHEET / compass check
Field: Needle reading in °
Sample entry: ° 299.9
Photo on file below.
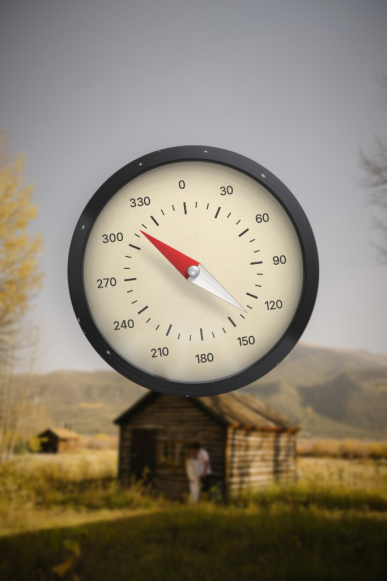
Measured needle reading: ° 315
